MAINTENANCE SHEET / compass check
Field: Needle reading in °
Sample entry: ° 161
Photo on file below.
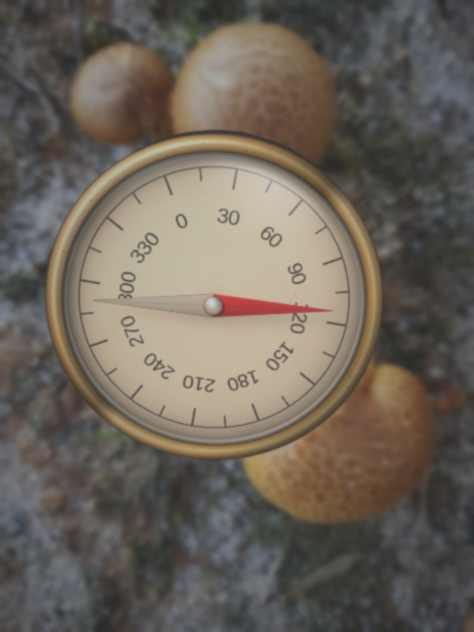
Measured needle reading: ° 112.5
